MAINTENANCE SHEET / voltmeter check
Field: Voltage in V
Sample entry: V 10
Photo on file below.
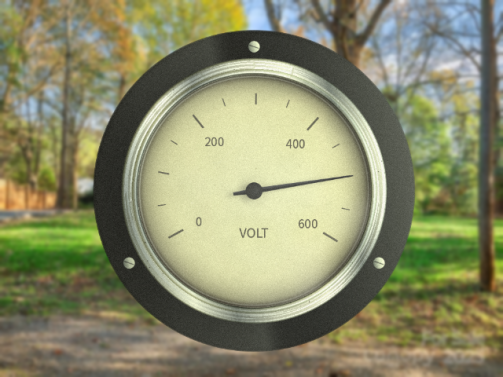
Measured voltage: V 500
